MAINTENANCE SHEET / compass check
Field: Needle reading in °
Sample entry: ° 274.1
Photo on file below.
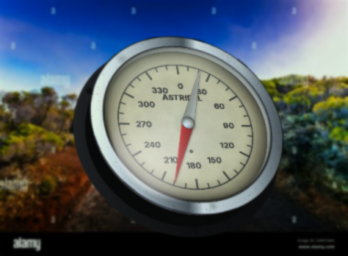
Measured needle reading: ° 200
